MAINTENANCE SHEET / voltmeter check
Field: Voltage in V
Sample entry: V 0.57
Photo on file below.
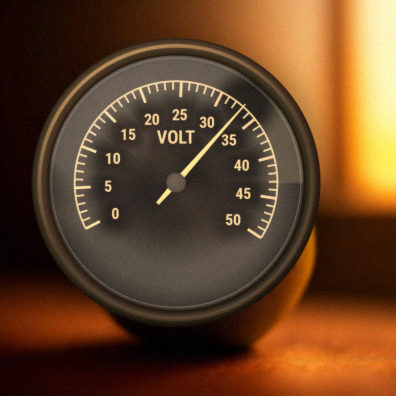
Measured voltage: V 33
